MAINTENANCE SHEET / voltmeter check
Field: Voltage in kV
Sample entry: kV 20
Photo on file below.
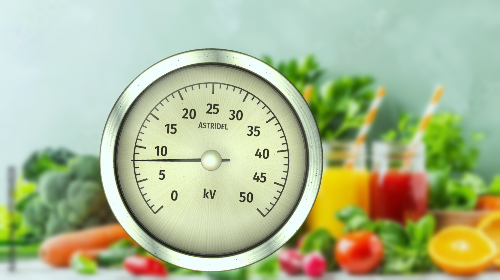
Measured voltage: kV 8
